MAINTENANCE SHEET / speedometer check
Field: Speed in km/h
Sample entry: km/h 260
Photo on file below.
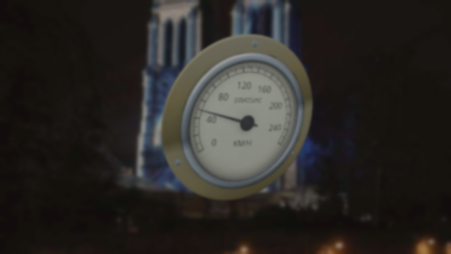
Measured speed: km/h 50
